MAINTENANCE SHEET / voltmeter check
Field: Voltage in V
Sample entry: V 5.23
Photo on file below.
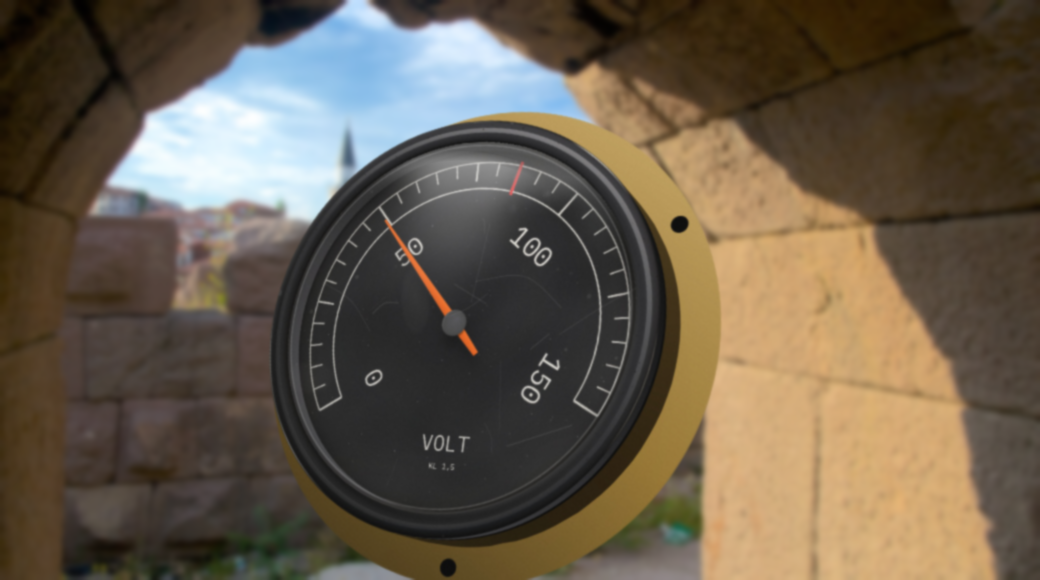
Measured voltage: V 50
